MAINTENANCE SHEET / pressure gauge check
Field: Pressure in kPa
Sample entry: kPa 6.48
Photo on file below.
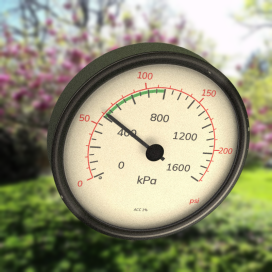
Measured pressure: kPa 425
